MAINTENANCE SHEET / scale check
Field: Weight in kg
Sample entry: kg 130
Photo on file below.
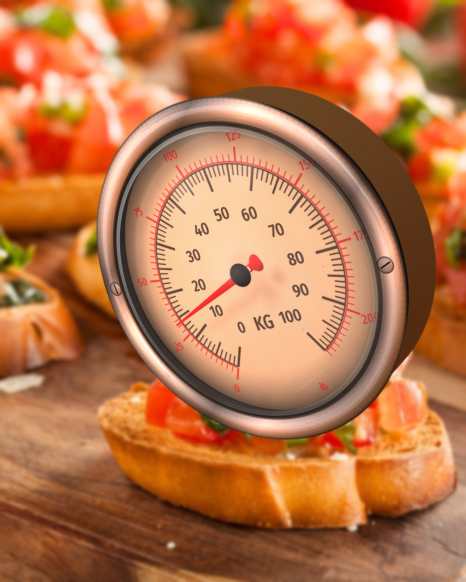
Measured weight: kg 14
